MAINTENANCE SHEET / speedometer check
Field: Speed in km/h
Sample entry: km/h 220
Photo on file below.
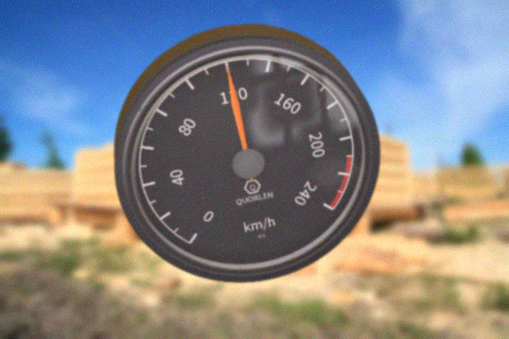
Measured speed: km/h 120
